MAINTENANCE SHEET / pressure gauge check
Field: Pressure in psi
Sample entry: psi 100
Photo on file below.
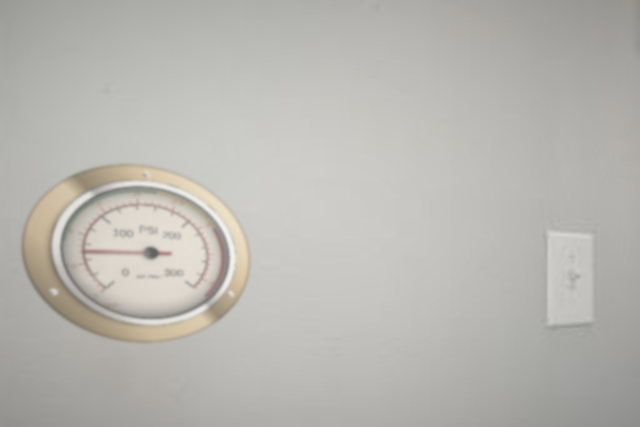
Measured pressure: psi 50
